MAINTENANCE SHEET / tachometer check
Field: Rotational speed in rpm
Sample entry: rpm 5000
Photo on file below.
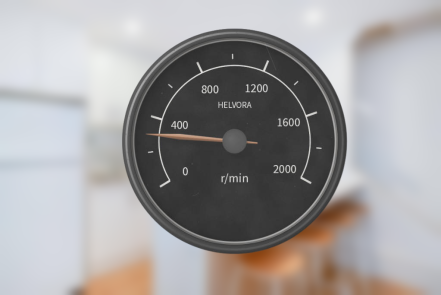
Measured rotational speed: rpm 300
